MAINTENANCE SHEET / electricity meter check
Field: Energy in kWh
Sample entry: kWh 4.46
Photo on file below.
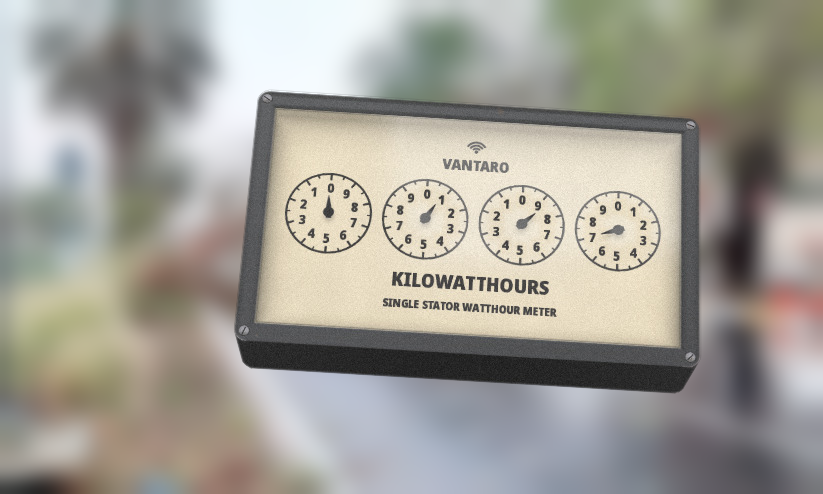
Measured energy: kWh 87
